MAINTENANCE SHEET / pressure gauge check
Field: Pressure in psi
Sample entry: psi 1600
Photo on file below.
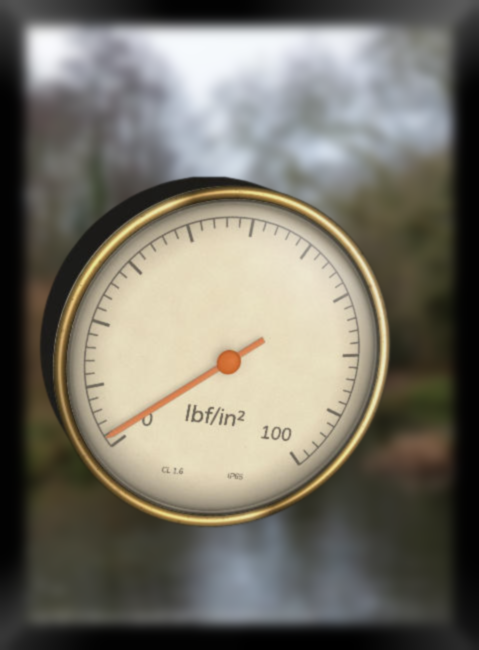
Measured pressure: psi 2
